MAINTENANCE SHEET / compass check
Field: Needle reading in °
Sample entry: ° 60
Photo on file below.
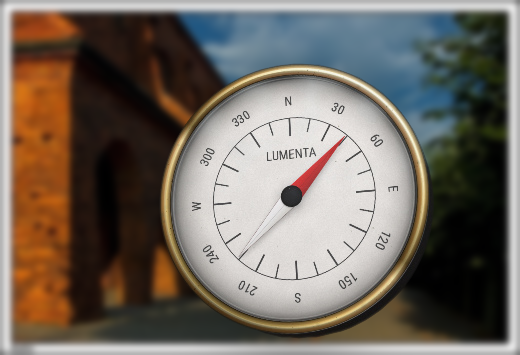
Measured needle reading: ° 45
